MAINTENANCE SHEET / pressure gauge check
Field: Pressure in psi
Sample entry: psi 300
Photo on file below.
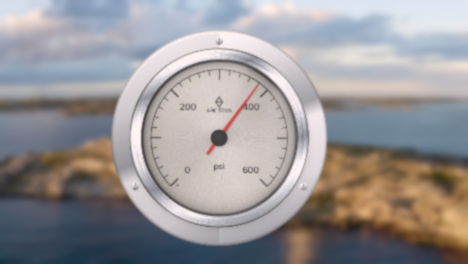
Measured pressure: psi 380
